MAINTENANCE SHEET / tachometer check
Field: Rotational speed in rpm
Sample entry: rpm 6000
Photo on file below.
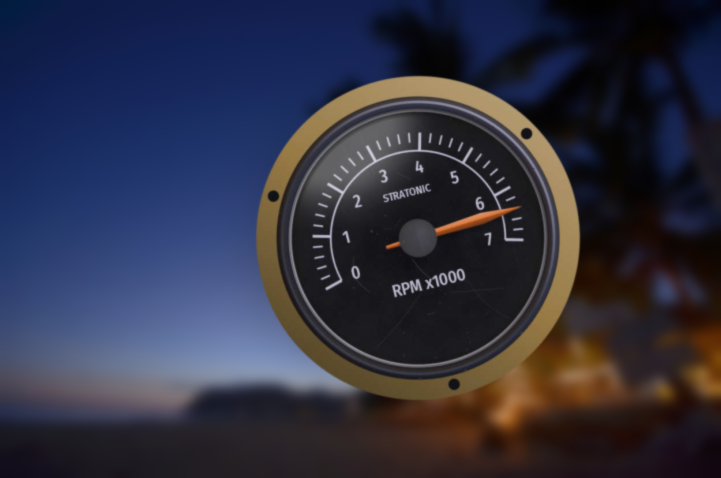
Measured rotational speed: rpm 6400
